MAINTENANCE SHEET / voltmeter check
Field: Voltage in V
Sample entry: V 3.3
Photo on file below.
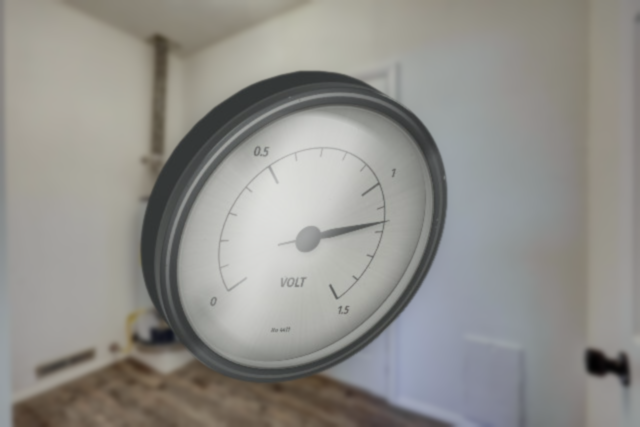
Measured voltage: V 1.15
